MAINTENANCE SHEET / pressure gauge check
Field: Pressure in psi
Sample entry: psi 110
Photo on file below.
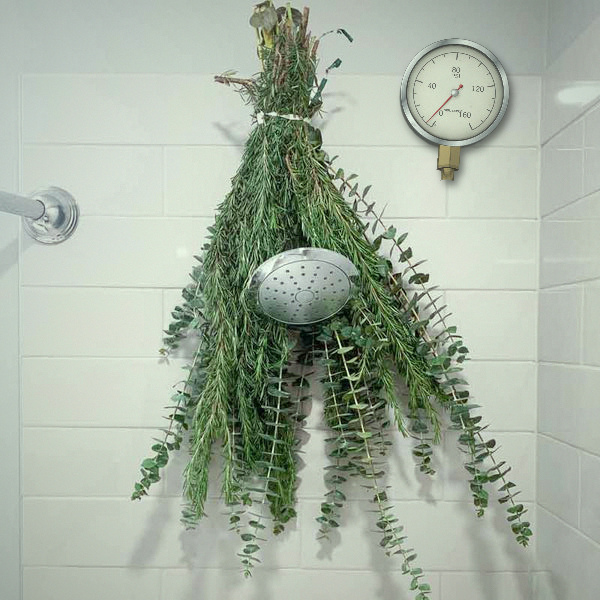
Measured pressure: psi 5
